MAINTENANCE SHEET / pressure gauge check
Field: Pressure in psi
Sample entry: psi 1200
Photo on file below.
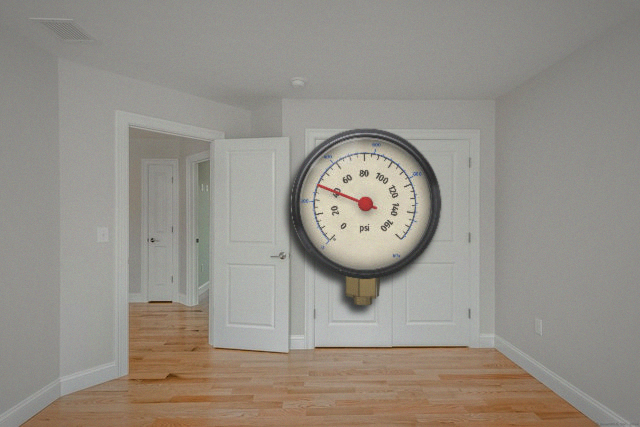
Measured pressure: psi 40
